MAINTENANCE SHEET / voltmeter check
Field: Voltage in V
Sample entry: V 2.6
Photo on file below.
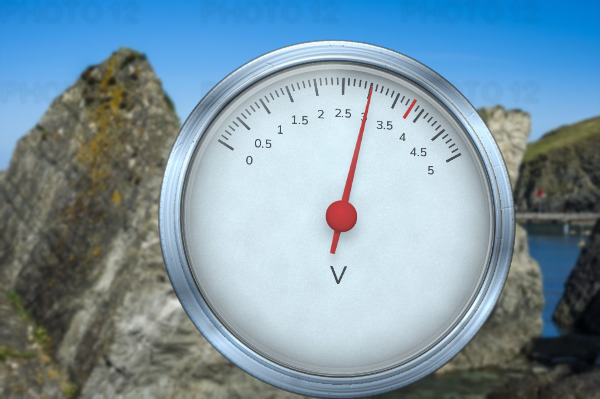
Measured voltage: V 3
